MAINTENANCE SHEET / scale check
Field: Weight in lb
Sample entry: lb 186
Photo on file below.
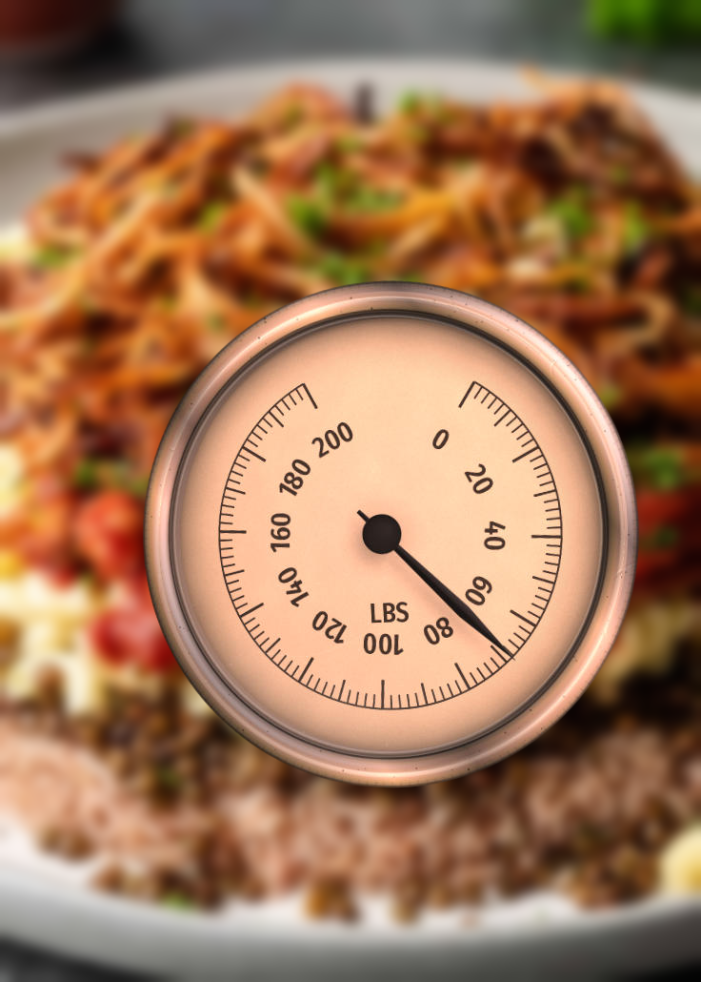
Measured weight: lb 68
